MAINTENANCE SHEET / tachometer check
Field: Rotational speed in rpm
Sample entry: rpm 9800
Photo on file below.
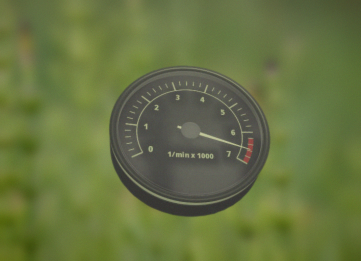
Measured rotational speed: rpm 6600
